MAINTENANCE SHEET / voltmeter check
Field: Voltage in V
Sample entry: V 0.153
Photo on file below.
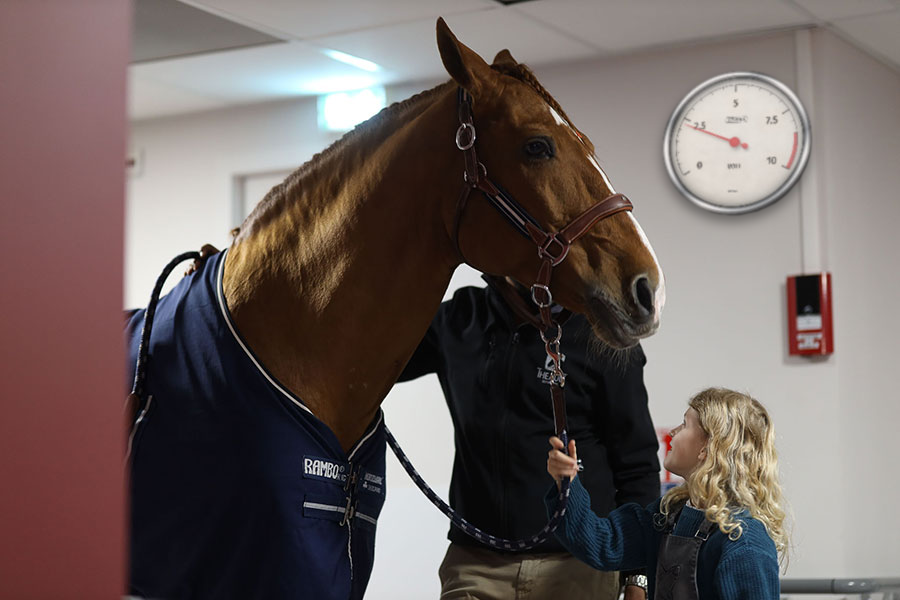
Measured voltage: V 2.25
